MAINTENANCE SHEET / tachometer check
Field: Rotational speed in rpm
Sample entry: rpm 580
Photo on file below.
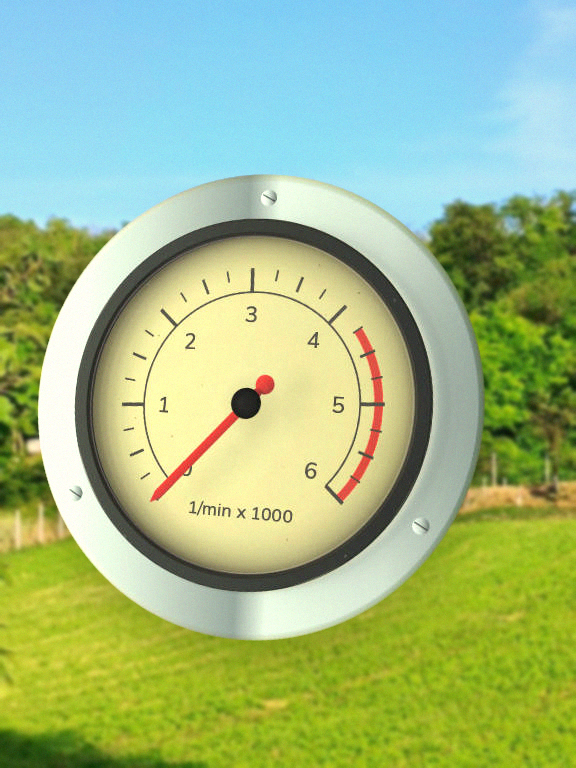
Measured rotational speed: rpm 0
